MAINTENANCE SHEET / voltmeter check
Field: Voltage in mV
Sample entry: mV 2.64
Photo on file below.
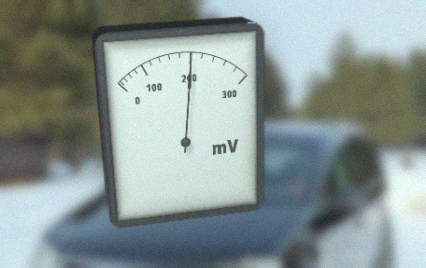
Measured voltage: mV 200
